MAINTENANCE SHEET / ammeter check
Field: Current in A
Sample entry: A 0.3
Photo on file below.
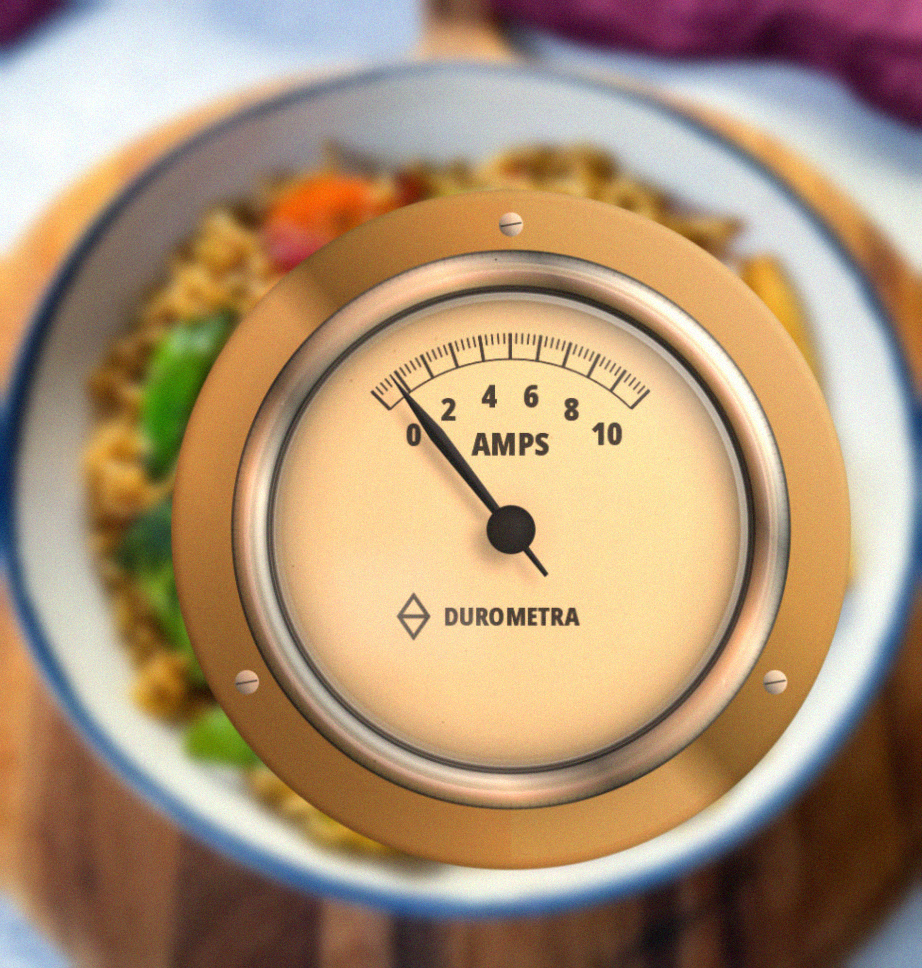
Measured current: A 0.8
